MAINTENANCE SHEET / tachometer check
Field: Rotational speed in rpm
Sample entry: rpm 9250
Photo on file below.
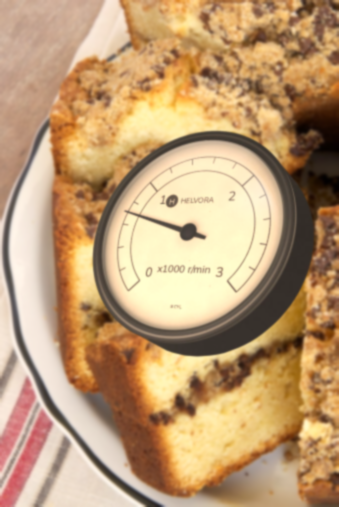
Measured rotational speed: rpm 700
